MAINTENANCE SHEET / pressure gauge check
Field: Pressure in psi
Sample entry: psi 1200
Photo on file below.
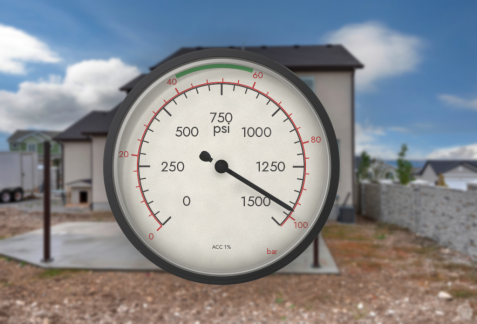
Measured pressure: psi 1425
